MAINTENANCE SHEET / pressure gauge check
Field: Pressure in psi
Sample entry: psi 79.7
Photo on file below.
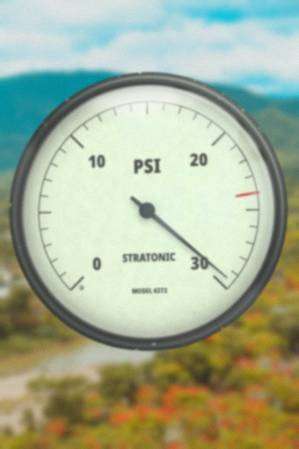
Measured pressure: psi 29.5
